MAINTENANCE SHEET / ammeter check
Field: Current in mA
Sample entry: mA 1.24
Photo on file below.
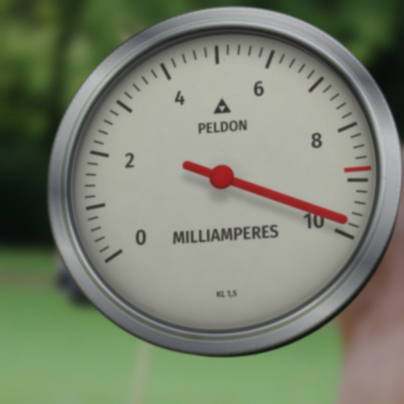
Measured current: mA 9.8
